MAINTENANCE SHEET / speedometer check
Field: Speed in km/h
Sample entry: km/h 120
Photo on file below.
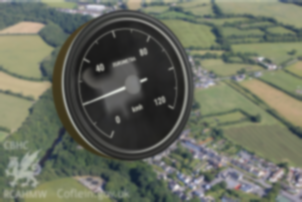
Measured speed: km/h 20
